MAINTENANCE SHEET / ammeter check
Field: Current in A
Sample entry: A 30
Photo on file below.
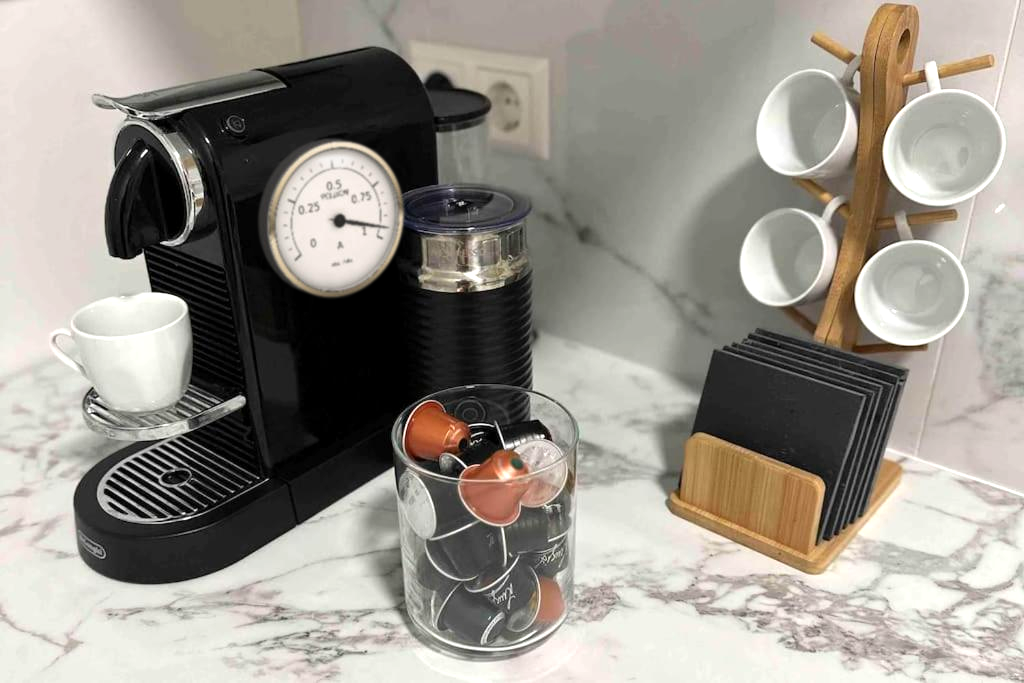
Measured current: A 0.95
